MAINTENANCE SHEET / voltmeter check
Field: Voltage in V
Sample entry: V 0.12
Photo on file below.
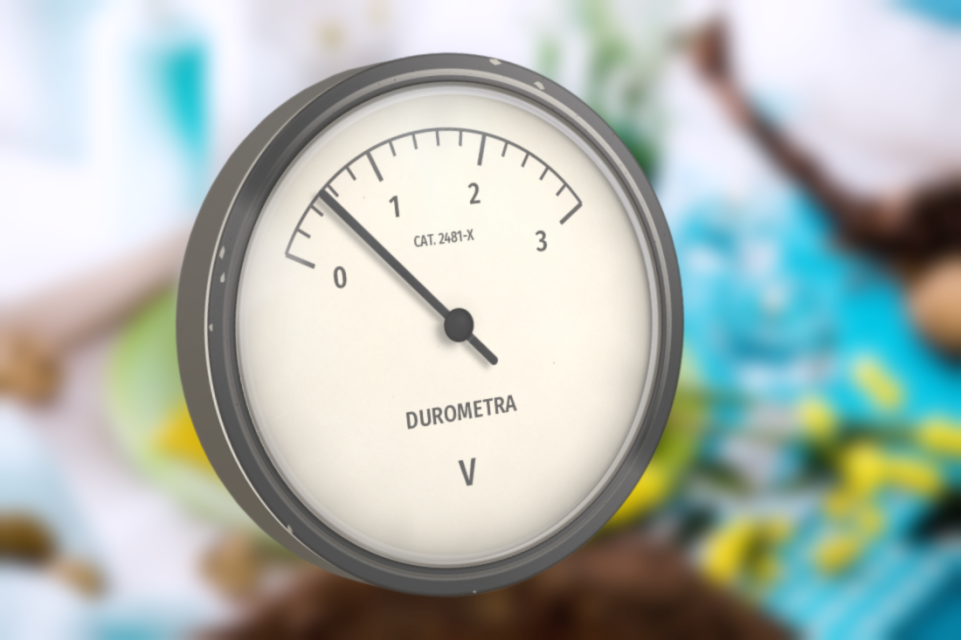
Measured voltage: V 0.5
